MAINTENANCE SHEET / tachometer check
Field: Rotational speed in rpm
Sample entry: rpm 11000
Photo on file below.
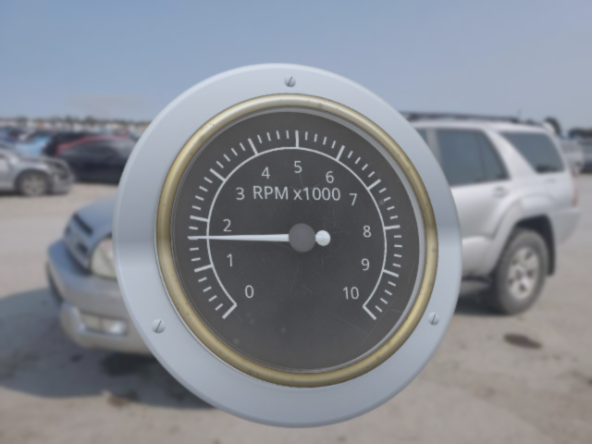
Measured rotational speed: rpm 1600
